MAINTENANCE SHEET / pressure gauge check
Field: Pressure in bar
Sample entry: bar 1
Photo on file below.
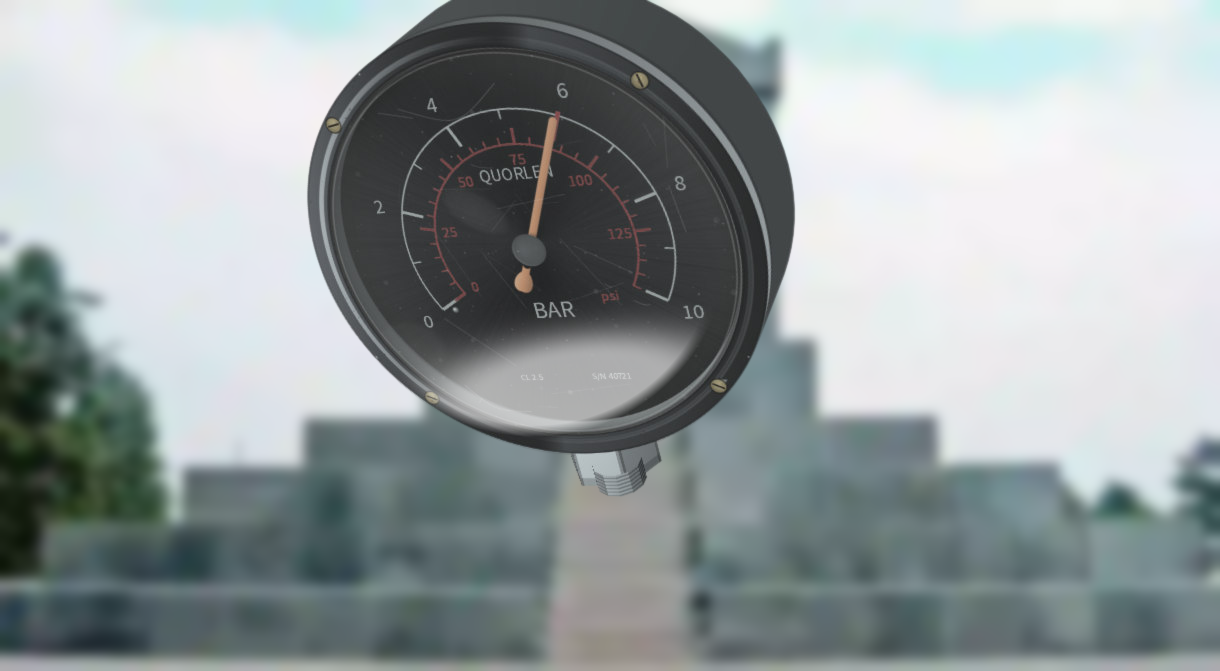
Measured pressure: bar 6
